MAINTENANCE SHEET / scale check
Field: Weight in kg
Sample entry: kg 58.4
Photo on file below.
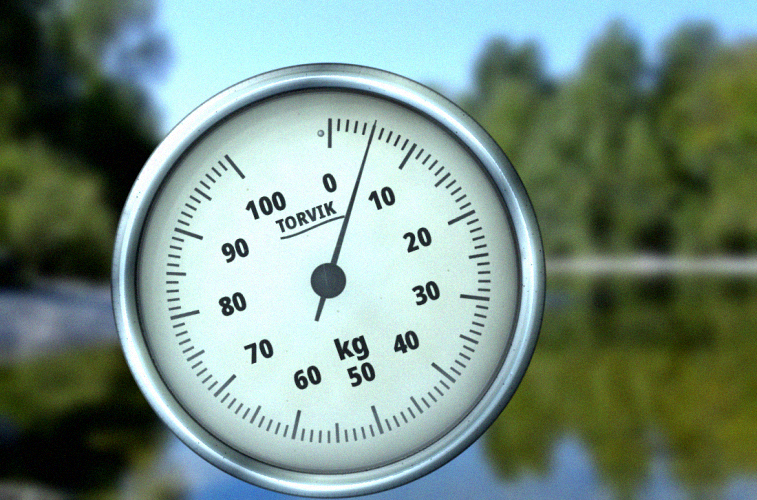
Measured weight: kg 5
